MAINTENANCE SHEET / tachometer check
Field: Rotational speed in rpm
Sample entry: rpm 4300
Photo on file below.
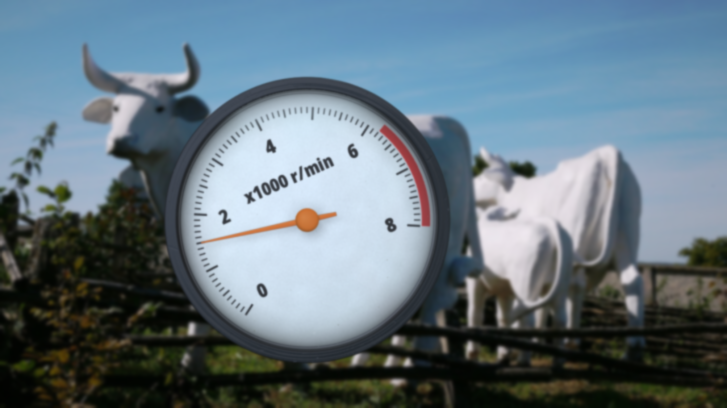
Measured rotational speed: rpm 1500
